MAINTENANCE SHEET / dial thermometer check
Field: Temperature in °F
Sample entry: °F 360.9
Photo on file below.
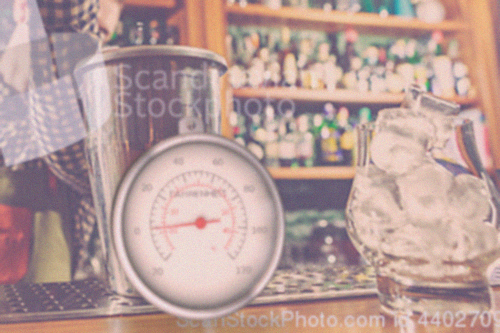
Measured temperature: °F 0
